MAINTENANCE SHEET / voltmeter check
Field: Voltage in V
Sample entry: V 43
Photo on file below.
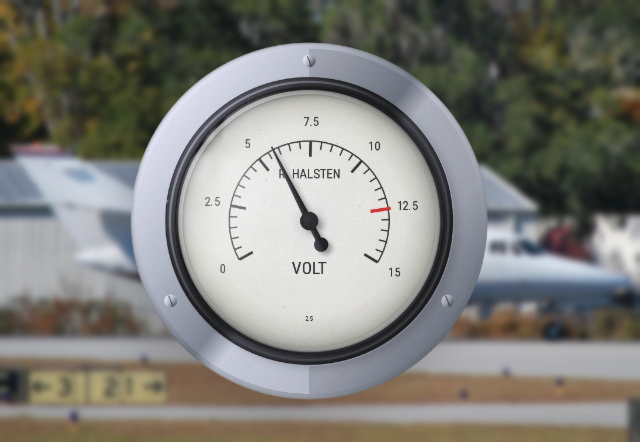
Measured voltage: V 5.75
